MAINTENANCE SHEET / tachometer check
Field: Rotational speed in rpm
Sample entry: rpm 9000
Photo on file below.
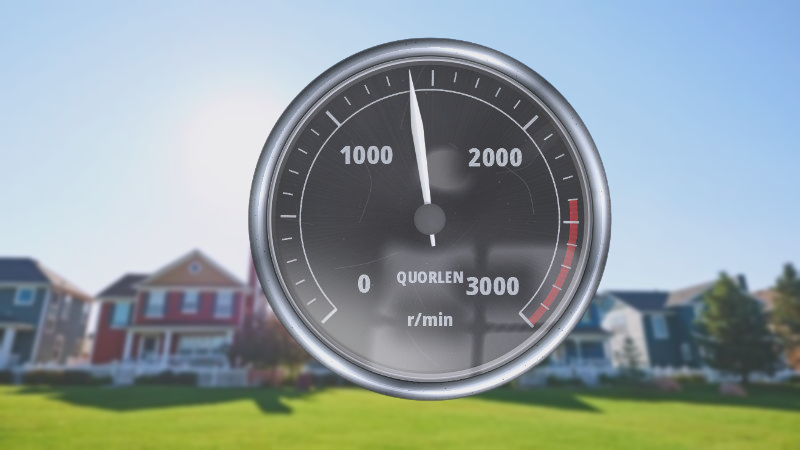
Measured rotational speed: rpm 1400
